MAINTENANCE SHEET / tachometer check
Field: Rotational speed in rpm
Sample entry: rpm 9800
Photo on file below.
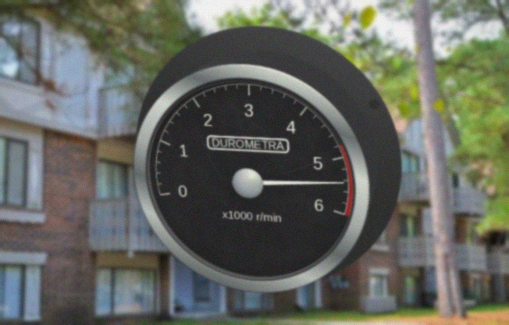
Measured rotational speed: rpm 5400
